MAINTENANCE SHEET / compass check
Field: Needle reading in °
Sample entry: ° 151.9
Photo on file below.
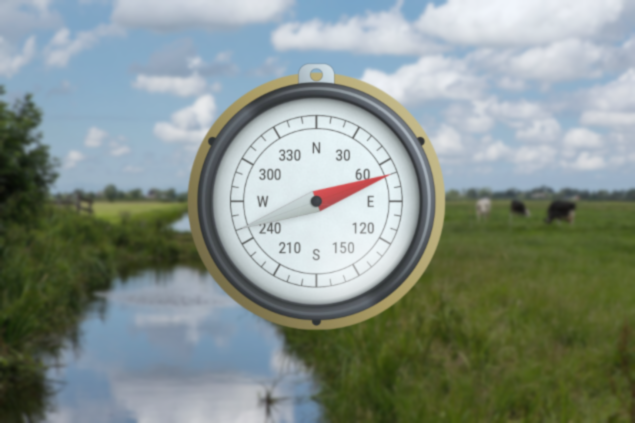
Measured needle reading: ° 70
